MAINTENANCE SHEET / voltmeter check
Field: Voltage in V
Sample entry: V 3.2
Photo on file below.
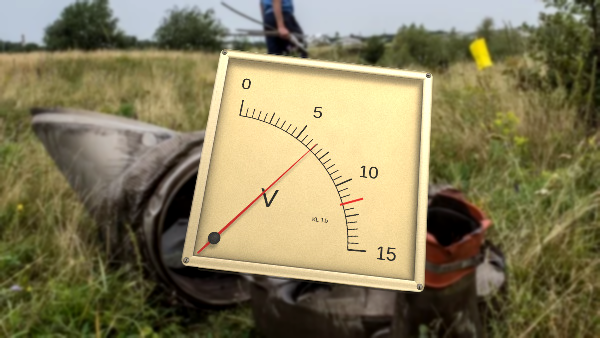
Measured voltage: V 6.5
